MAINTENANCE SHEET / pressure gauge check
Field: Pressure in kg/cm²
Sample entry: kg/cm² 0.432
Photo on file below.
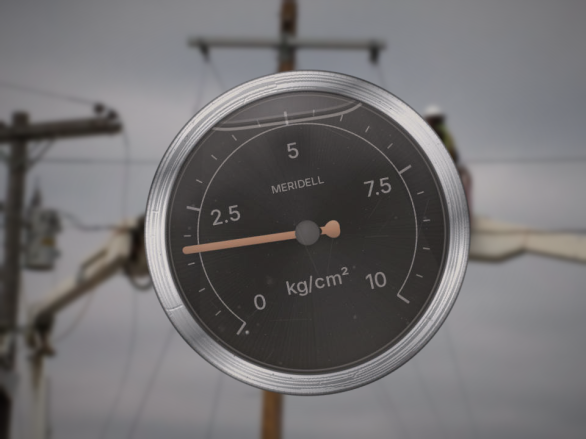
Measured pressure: kg/cm² 1.75
